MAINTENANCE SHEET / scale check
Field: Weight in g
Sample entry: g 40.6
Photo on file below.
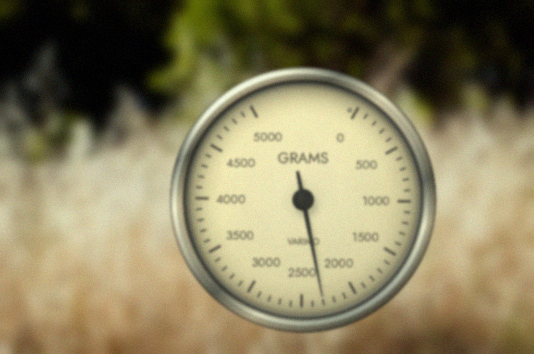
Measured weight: g 2300
